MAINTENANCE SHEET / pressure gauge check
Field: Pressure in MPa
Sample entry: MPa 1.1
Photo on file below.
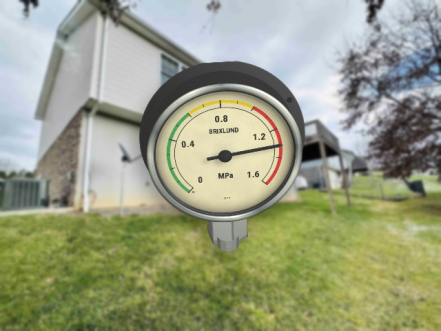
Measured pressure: MPa 1.3
